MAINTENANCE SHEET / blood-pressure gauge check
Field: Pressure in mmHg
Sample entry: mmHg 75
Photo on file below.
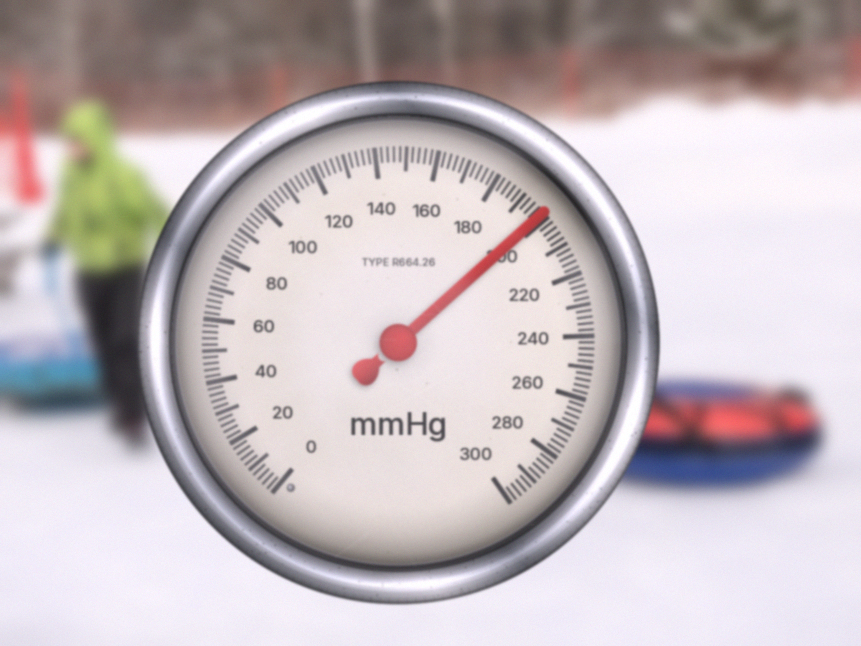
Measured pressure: mmHg 198
